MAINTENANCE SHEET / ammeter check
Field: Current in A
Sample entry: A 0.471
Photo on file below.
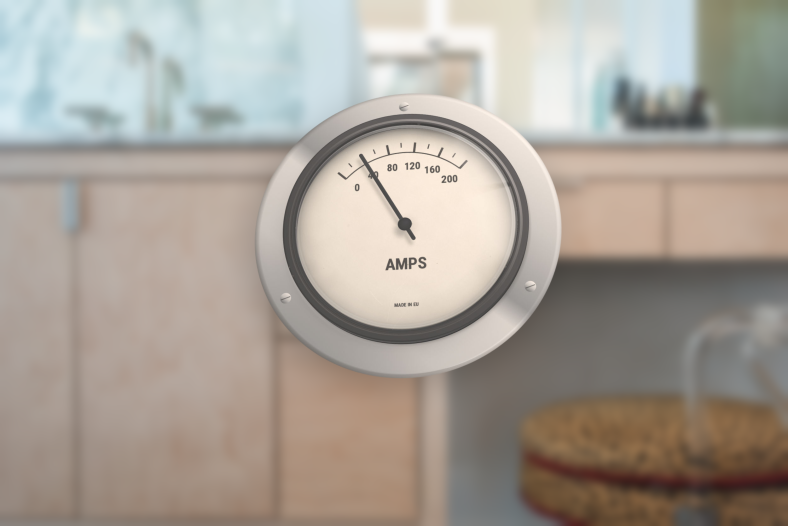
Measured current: A 40
